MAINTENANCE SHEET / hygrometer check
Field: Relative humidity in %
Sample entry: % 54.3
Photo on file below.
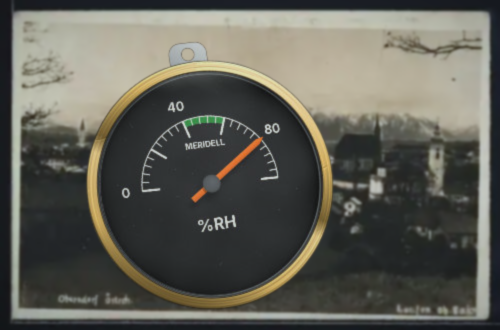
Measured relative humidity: % 80
